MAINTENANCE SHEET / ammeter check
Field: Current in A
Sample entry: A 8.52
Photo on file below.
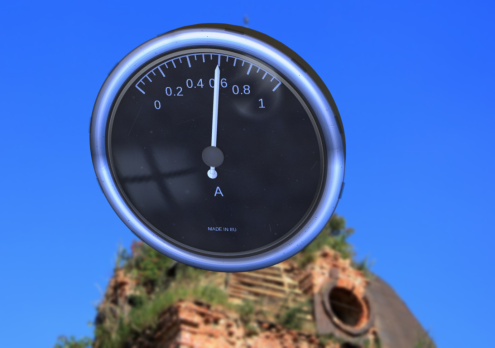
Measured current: A 0.6
